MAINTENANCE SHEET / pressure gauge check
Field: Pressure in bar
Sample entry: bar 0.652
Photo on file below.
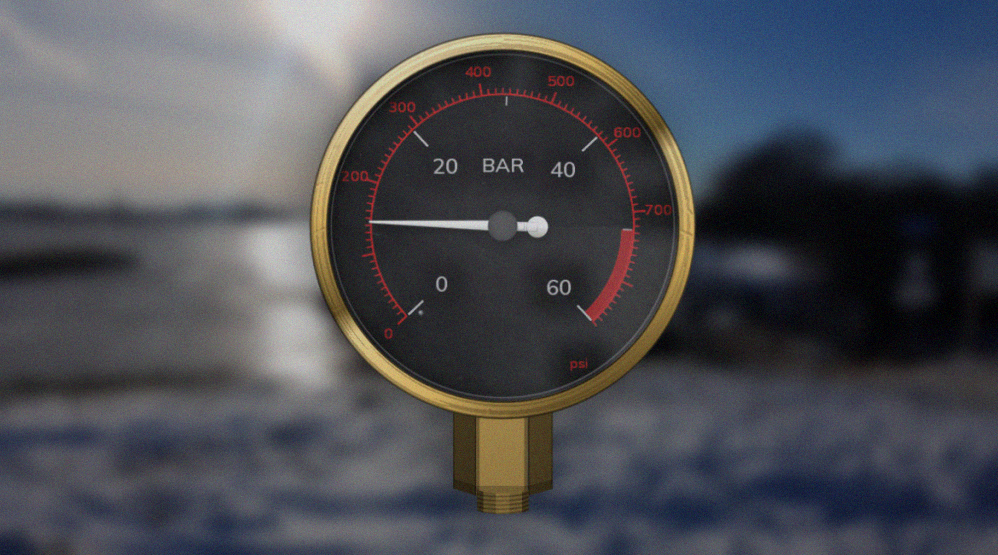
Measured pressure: bar 10
